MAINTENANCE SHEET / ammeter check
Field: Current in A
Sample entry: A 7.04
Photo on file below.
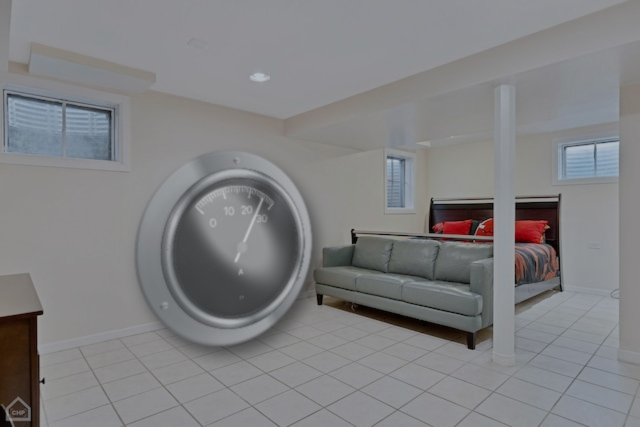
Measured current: A 25
